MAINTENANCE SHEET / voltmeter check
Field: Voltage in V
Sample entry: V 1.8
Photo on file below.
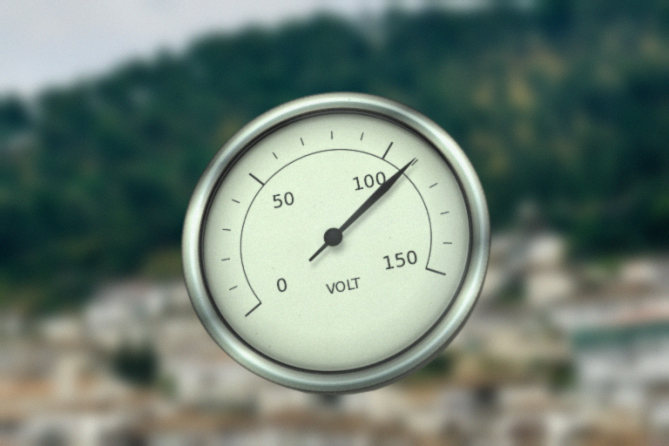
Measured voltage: V 110
